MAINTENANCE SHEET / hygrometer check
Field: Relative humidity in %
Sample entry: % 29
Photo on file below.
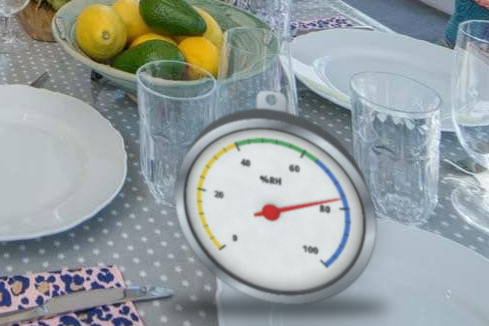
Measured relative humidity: % 76
